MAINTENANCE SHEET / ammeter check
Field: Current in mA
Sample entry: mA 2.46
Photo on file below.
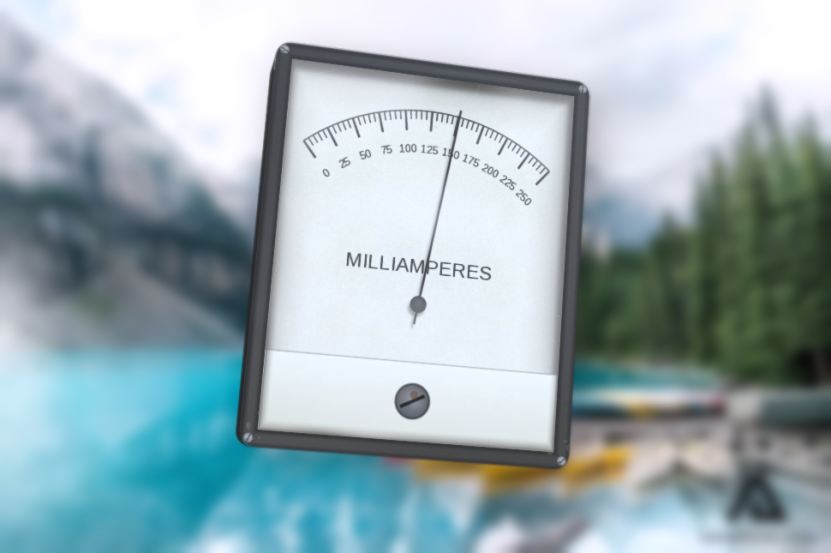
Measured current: mA 150
